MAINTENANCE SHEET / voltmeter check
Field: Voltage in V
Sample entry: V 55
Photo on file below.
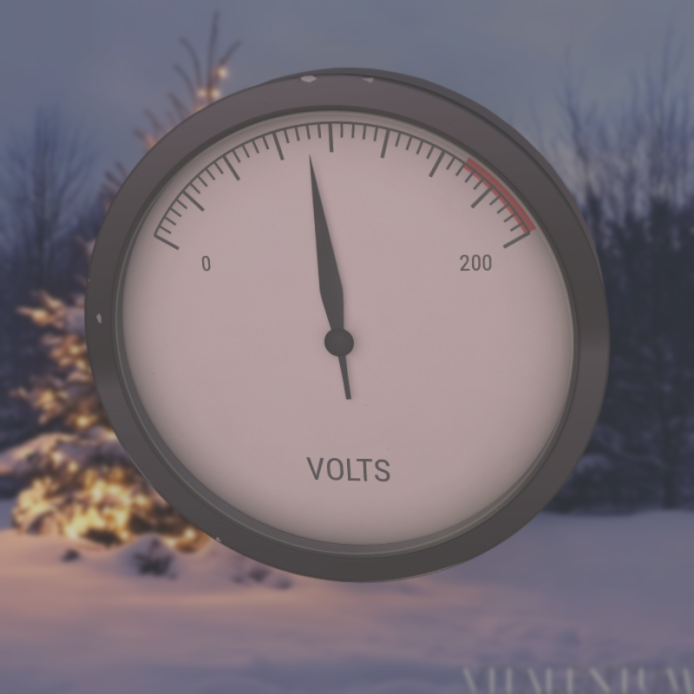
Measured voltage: V 90
